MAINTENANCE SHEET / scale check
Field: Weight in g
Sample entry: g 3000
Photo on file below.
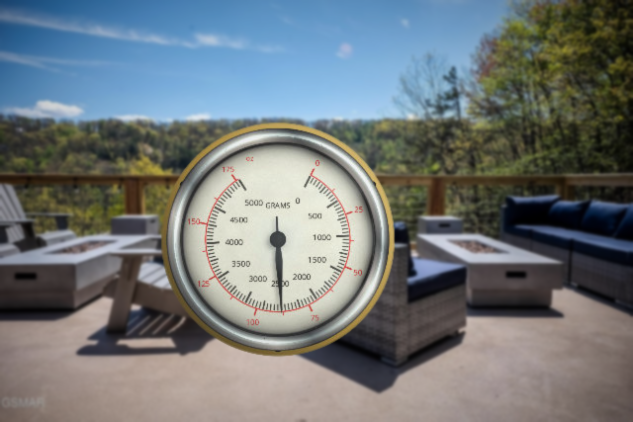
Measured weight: g 2500
